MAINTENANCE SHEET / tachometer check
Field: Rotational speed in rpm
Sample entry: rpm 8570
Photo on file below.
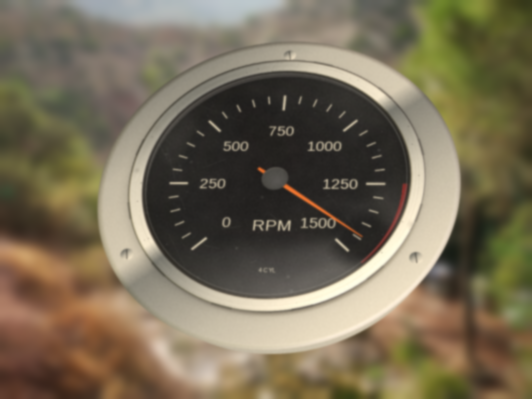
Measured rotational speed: rpm 1450
